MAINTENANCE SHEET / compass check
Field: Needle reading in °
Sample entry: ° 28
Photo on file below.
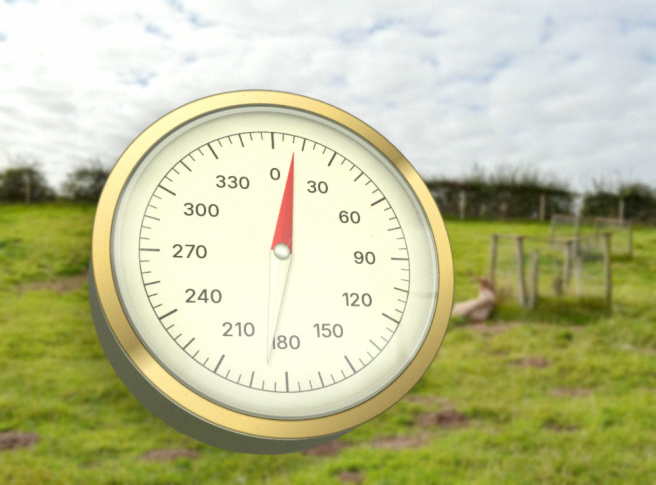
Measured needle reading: ° 10
